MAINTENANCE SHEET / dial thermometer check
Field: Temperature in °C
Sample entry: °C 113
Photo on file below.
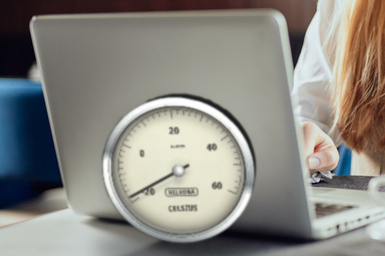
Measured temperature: °C -18
